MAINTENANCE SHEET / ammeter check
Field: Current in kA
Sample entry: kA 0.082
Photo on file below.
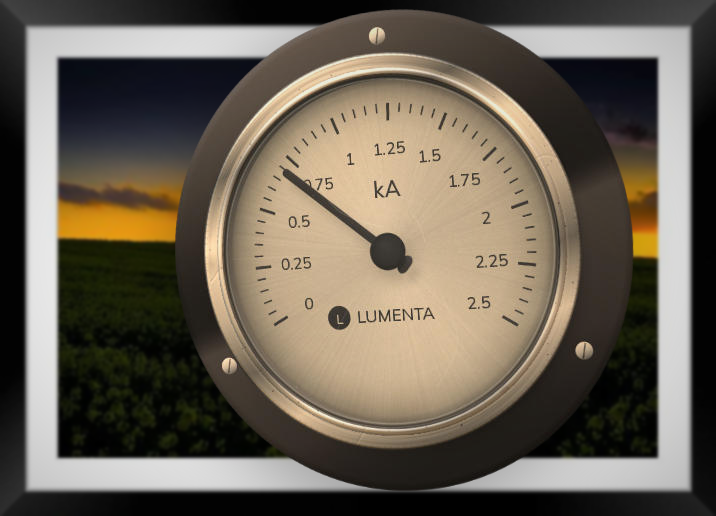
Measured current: kA 0.7
